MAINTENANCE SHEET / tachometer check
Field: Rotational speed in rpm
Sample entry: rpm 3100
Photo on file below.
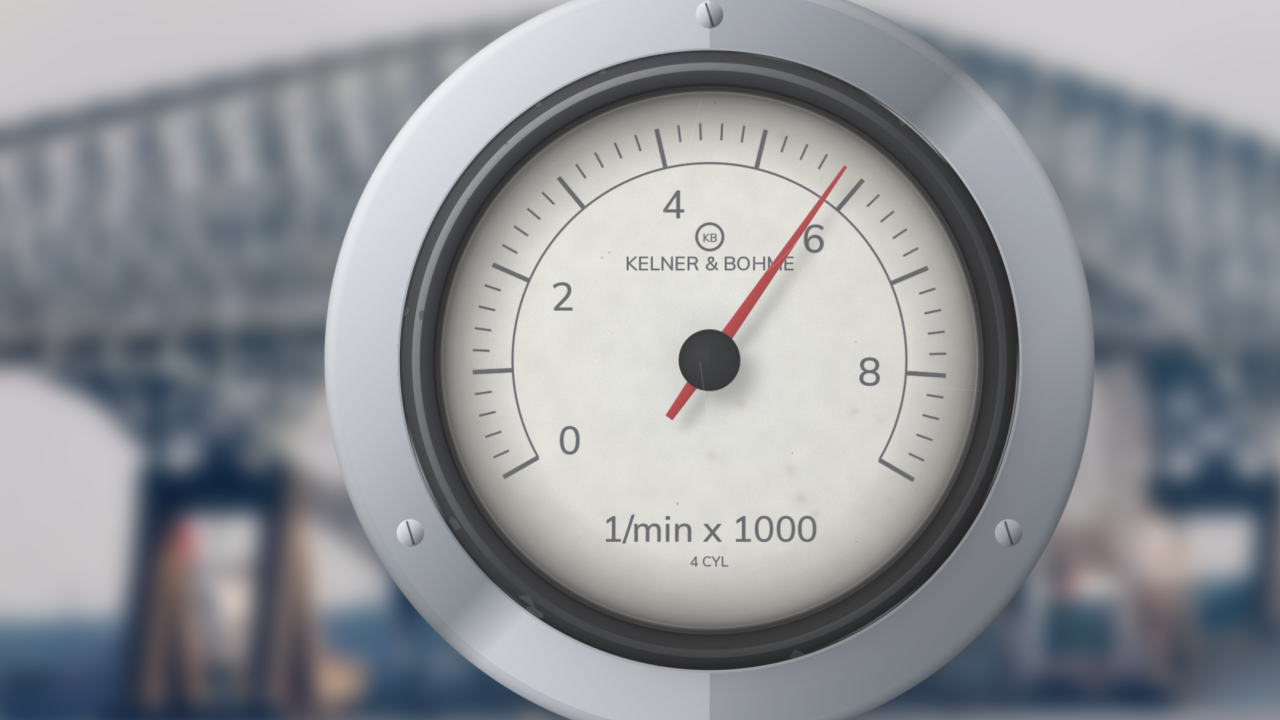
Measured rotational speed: rpm 5800
